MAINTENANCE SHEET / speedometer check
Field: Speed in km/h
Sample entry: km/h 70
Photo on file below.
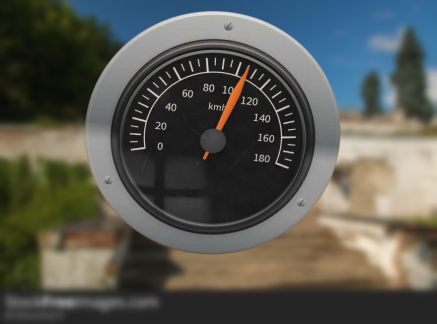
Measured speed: km/h 105
